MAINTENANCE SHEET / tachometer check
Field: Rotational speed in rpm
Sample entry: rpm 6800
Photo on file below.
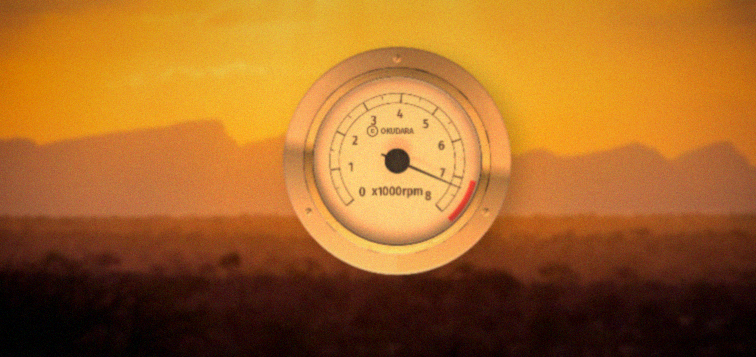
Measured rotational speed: rpm 7250
